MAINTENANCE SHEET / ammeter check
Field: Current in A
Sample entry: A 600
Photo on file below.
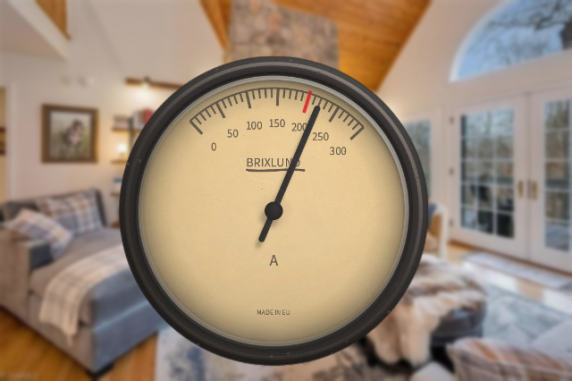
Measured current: A 220
